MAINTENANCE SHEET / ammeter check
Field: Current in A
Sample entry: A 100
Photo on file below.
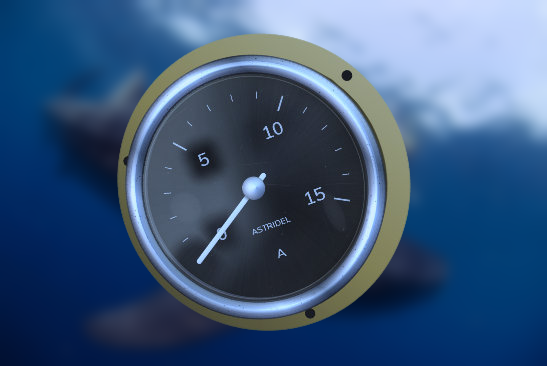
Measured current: A 0
